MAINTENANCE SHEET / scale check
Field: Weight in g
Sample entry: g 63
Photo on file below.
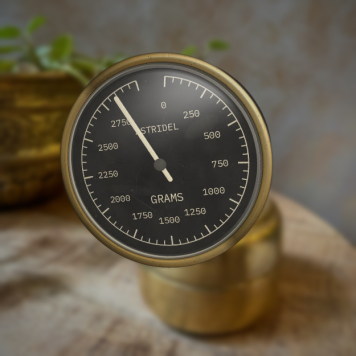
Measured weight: g 2850
